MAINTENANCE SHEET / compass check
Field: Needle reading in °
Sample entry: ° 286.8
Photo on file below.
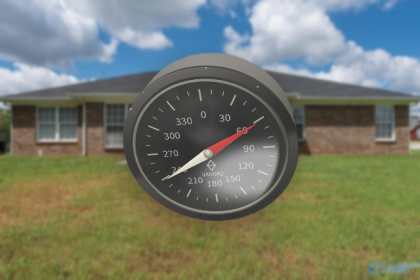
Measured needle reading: ° 60
